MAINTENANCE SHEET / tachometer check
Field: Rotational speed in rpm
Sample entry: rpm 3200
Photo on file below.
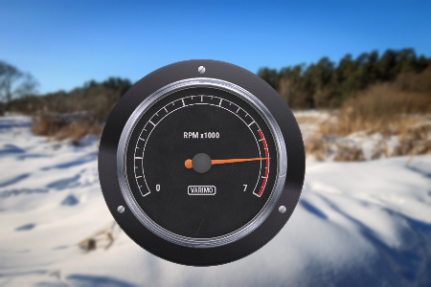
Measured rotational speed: rpm 6000
